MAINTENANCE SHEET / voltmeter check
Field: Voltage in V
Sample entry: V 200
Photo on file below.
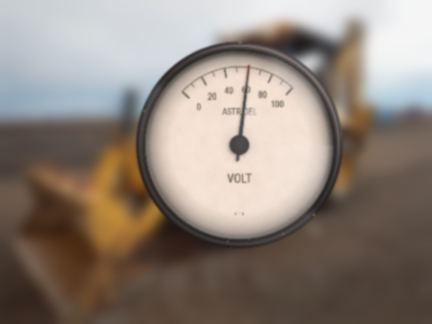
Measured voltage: V 60
